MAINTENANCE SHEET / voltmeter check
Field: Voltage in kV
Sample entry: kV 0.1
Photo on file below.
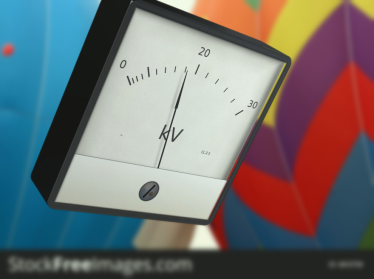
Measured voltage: kV 18
